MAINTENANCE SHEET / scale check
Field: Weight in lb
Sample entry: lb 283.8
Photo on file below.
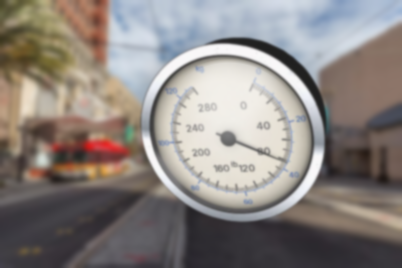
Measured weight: lb 80
